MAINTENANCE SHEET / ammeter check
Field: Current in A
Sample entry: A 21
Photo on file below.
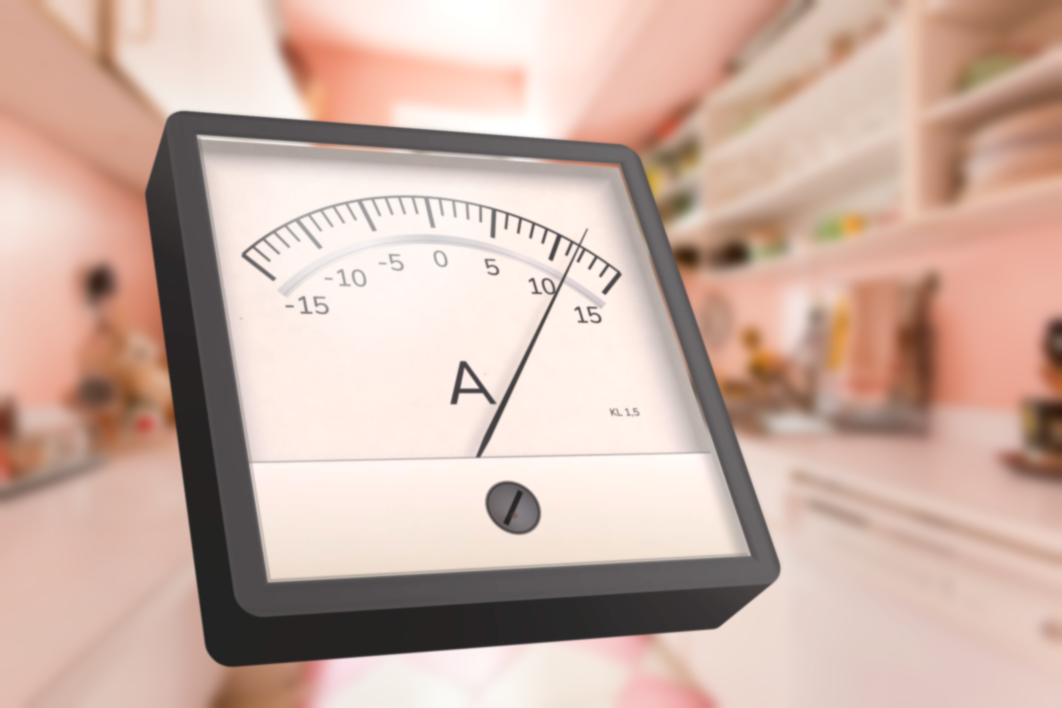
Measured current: A 11.5
